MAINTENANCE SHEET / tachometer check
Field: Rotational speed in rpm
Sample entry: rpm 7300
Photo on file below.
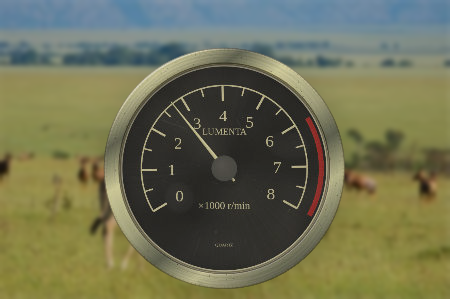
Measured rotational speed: rpm 2750
